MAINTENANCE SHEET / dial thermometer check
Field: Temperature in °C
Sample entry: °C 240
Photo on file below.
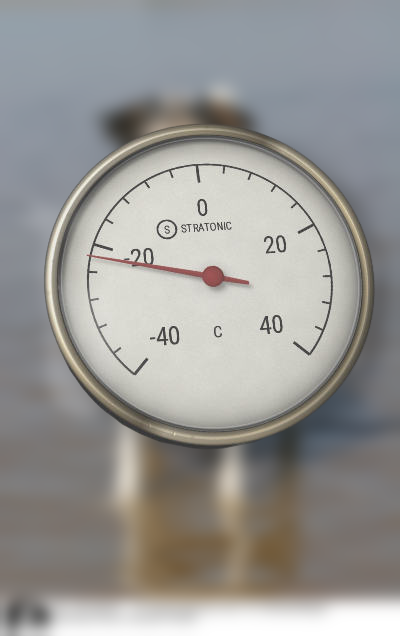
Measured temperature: °C -22
